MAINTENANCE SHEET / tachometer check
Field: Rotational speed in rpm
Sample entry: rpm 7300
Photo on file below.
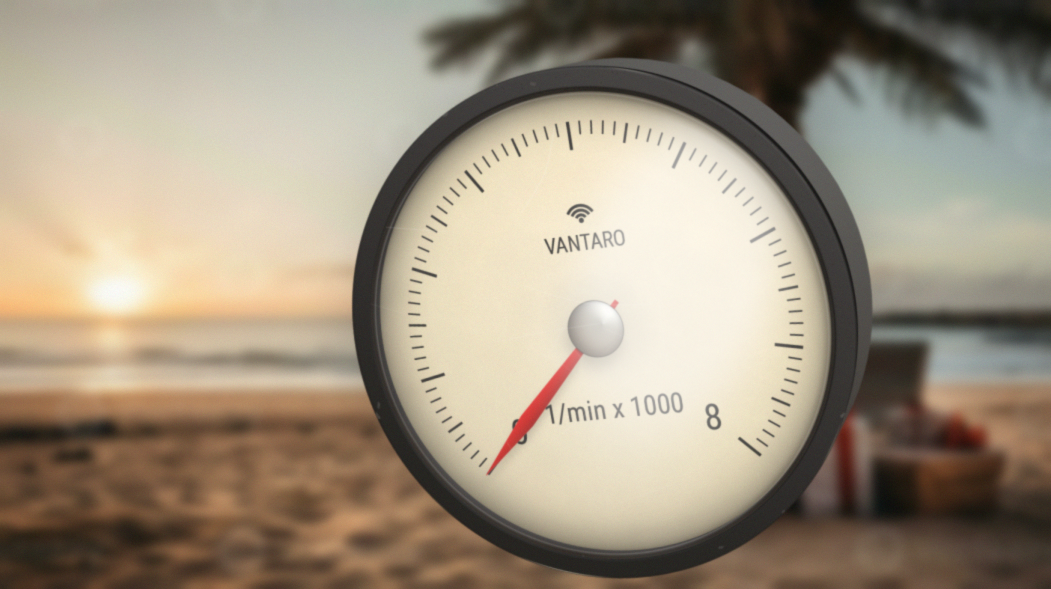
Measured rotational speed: rpm 0
